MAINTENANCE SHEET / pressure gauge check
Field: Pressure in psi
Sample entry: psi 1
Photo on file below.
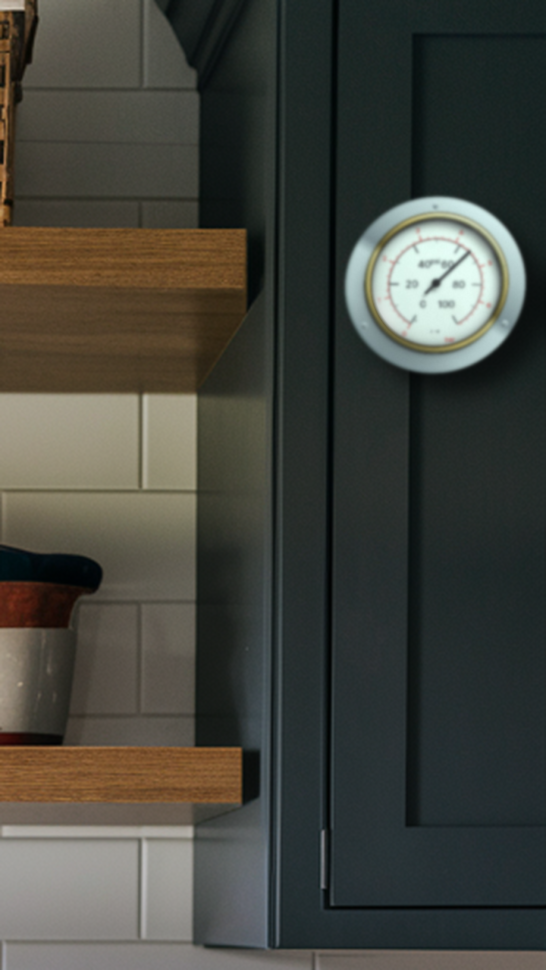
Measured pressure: psi 65
